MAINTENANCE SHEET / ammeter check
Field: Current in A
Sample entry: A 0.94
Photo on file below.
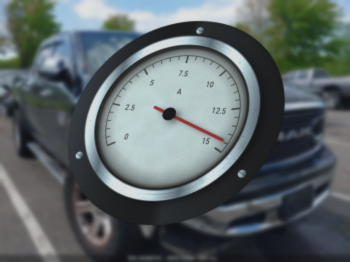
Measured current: A 14.5
